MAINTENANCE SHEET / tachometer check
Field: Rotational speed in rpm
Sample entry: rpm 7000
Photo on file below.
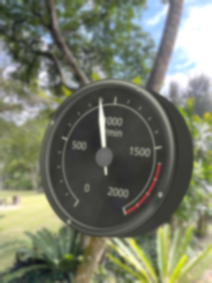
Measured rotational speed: rpm 900
